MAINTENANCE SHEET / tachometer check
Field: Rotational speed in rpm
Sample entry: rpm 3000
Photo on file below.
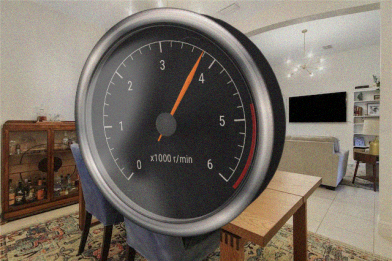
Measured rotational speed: rpm 3800
